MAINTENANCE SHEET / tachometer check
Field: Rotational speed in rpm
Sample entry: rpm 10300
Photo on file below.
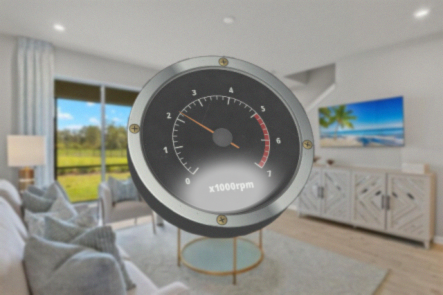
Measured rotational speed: rpm 2200
